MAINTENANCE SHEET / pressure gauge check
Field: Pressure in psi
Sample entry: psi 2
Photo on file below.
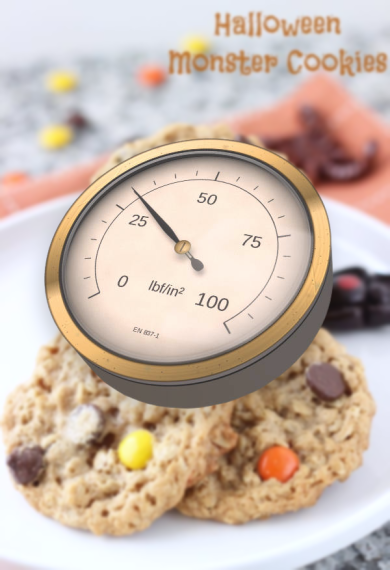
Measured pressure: psi 30
